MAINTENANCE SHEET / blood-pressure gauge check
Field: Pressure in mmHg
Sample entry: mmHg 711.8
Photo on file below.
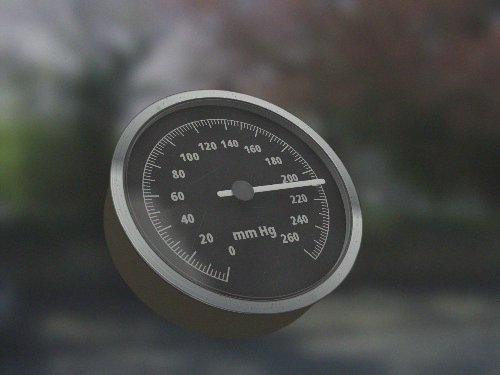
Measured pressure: mmHg 210
